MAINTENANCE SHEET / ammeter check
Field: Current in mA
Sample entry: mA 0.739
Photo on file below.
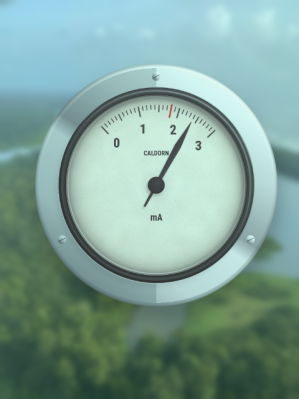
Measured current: mA 2.4
